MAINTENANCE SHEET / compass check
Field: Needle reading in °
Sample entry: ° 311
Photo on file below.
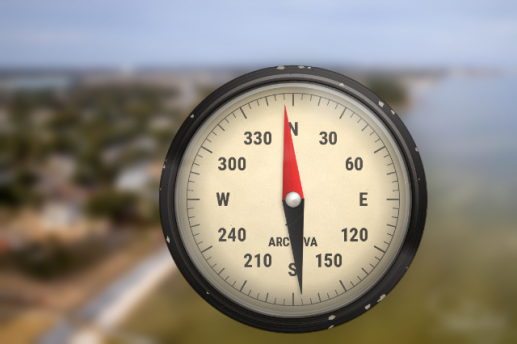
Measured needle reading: ° 355
